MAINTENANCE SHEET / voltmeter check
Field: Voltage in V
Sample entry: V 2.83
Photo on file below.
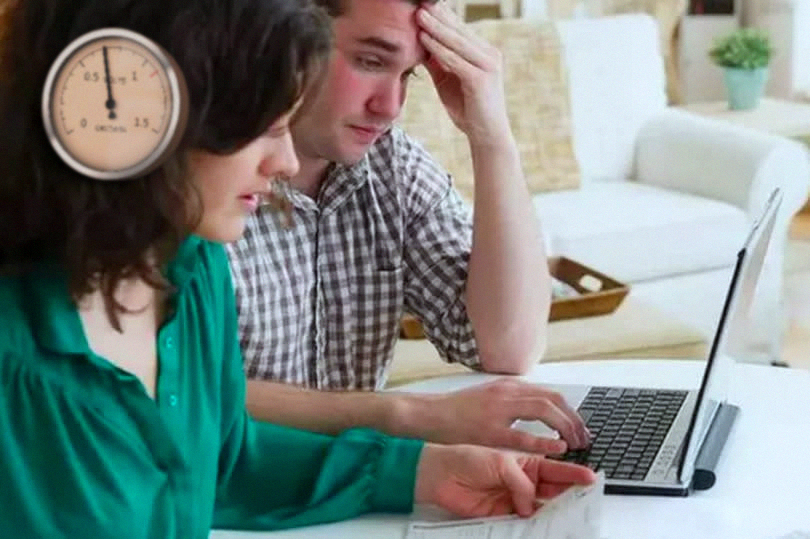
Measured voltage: V 0.7
